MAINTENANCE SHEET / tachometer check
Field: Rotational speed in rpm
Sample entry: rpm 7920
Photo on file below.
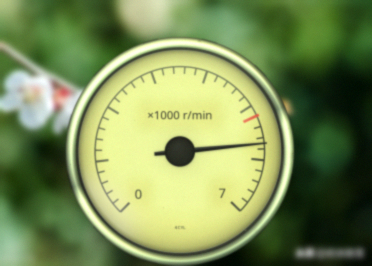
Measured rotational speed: rpm 5700
